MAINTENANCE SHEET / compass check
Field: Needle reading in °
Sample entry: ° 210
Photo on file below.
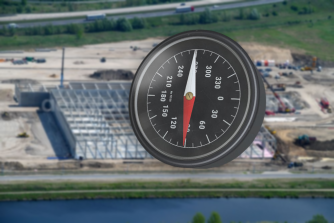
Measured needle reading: ° 90
